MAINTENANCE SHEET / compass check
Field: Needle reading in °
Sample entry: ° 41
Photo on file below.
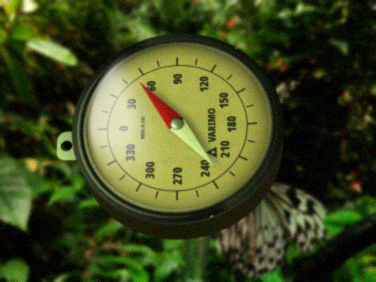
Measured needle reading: ° 52.5
